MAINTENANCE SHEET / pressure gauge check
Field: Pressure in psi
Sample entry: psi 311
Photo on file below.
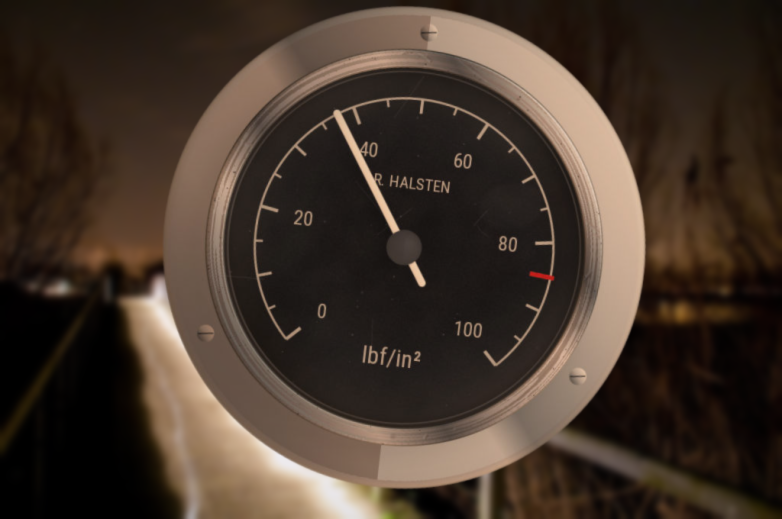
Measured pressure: psi 37.5
